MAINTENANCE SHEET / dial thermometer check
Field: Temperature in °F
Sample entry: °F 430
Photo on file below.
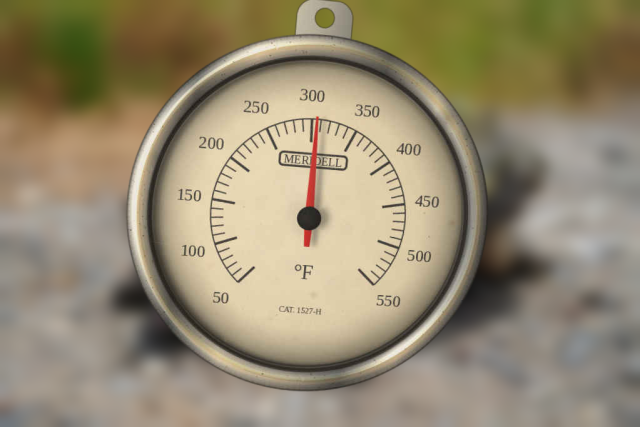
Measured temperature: °F 305
